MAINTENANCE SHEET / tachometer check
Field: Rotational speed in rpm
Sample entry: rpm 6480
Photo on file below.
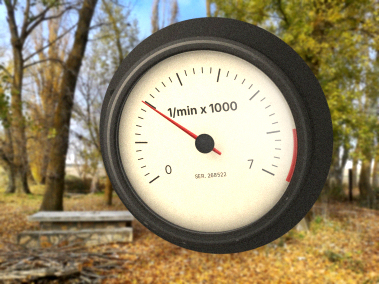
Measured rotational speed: rpm 2000
